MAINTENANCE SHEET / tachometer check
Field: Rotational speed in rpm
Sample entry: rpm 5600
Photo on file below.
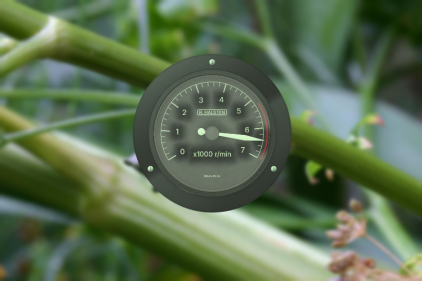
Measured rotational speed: rpm 6400
